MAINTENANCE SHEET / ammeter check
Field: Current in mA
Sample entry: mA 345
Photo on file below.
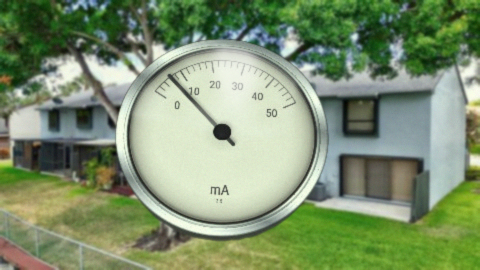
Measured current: mA 6
